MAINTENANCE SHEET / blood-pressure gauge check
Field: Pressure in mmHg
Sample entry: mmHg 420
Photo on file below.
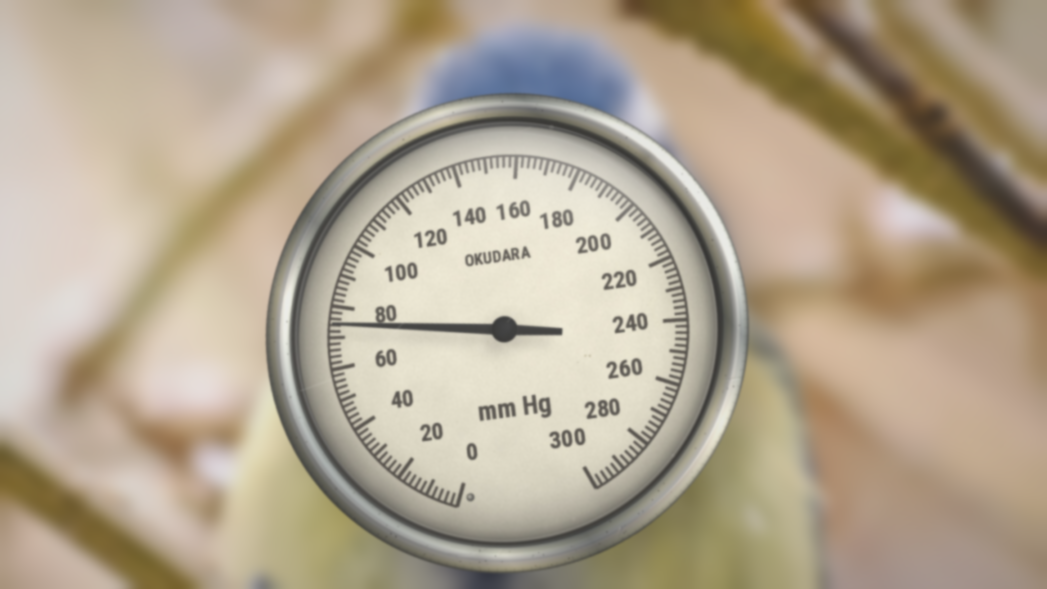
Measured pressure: mmHg 74
